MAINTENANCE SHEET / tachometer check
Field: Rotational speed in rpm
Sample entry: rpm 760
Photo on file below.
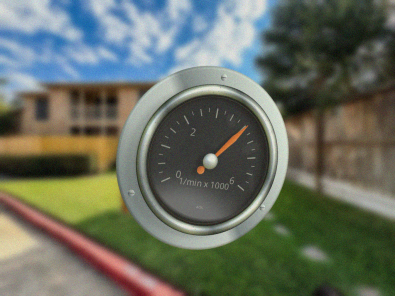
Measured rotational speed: rpm 4000
